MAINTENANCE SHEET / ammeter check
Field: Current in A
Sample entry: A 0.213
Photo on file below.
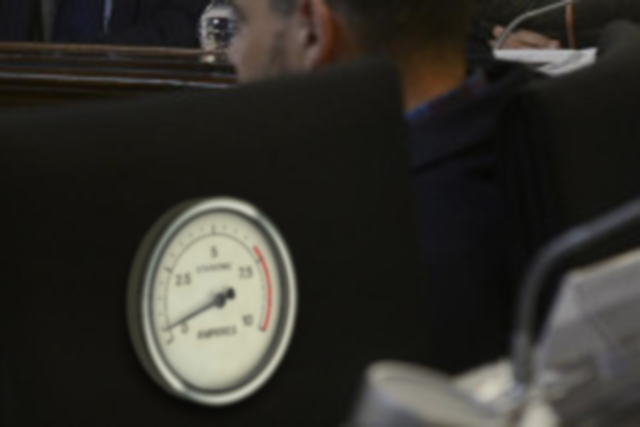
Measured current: A 0.5
